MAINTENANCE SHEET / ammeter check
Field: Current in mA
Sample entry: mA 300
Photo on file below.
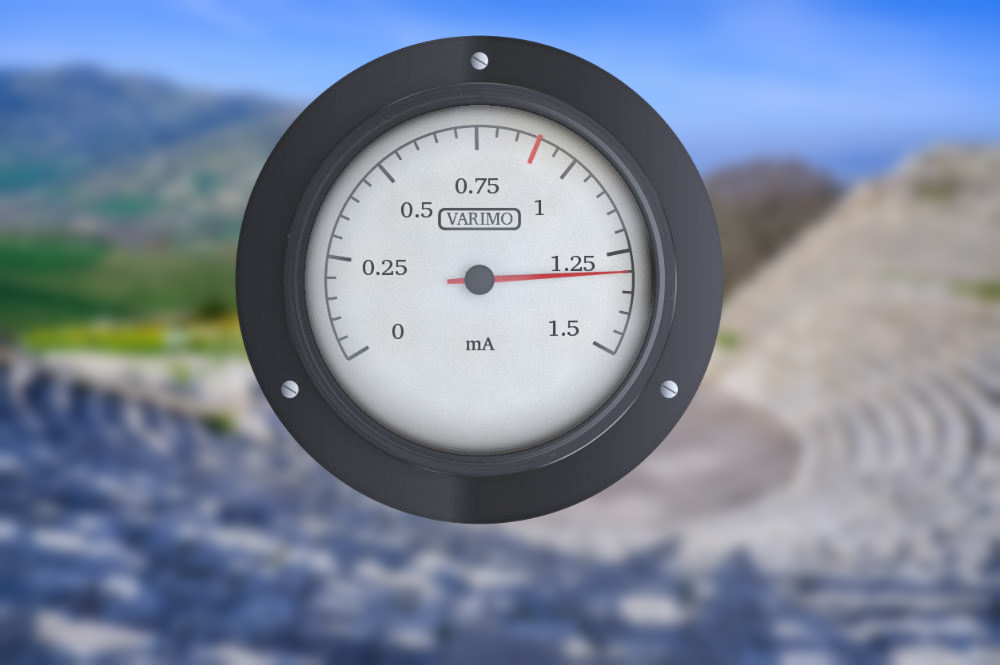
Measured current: mA 1.3
